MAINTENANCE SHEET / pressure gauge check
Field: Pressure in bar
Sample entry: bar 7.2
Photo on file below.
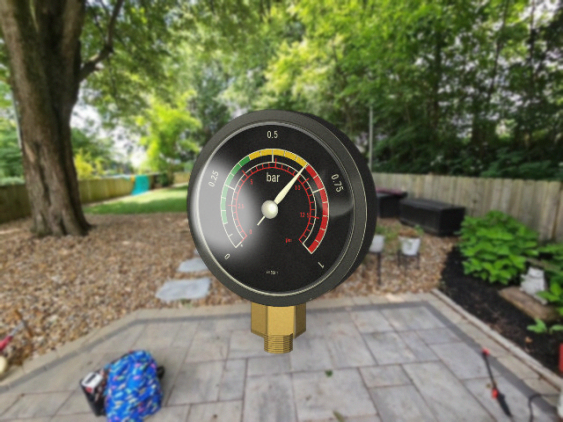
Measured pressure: bar 0.65
